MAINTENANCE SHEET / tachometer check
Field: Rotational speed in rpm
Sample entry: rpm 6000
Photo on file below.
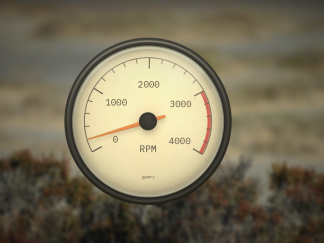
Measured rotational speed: rpm 200
